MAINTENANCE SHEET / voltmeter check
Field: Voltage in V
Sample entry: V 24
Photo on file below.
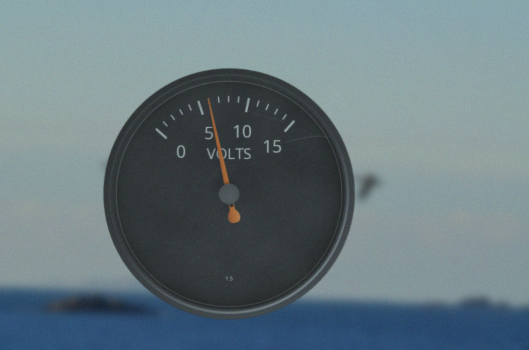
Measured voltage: V 6
